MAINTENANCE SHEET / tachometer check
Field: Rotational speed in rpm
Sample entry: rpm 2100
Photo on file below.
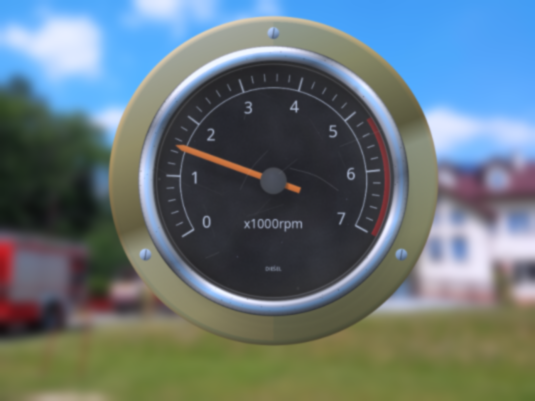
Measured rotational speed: rpm 1500
